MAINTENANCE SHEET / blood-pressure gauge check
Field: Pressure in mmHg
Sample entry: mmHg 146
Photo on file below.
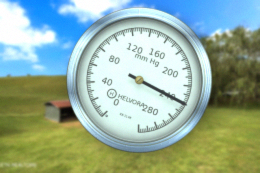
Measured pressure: mmHg 240
